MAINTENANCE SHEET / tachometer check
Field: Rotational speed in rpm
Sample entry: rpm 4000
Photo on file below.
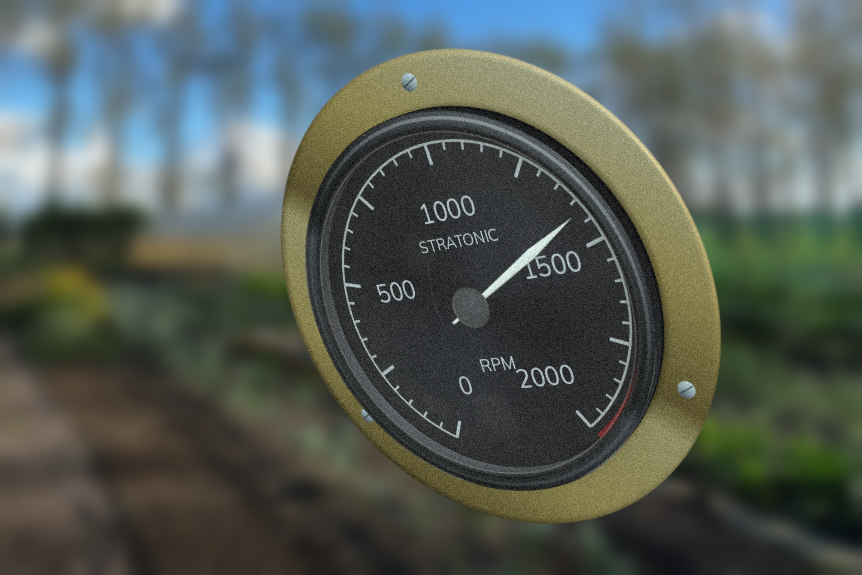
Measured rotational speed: rpm 1425
